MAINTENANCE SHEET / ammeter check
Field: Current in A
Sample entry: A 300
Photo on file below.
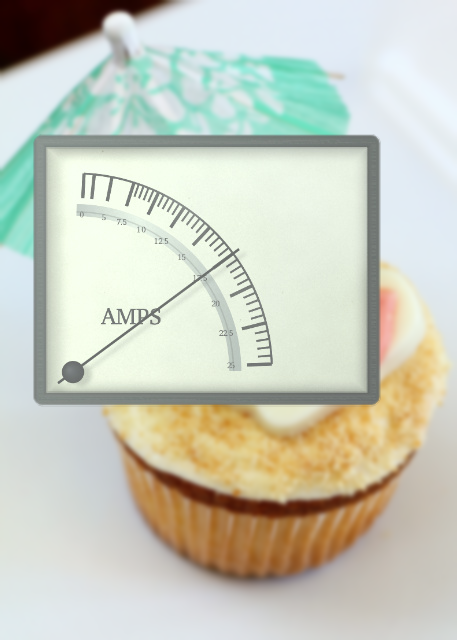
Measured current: A 17.5
